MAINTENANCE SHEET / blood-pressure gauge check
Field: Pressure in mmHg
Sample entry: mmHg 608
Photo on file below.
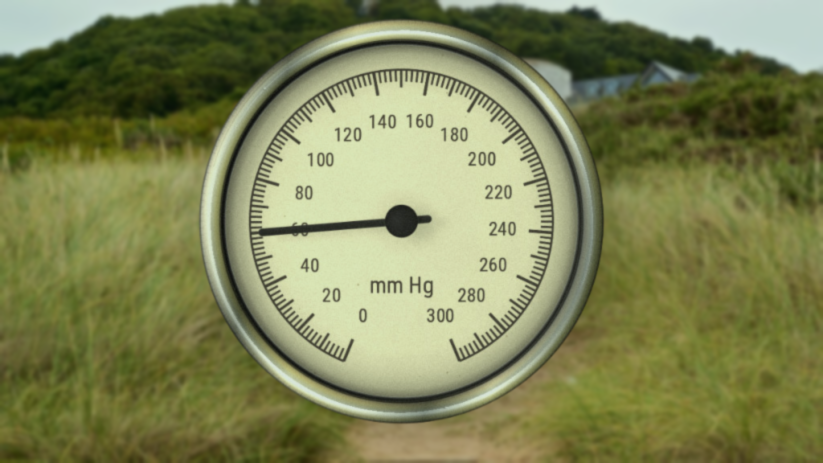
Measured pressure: mmHg 60
